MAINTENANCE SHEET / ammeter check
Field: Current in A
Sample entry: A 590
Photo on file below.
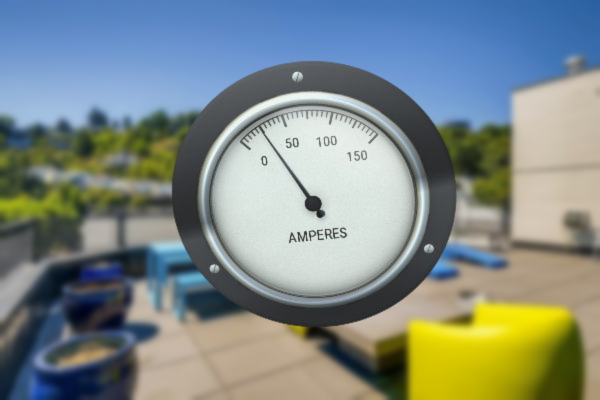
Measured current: A 25
